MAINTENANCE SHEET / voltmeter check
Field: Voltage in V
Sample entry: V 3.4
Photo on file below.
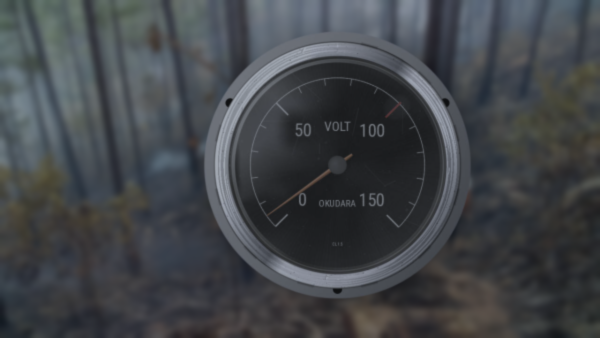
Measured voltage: V 5
